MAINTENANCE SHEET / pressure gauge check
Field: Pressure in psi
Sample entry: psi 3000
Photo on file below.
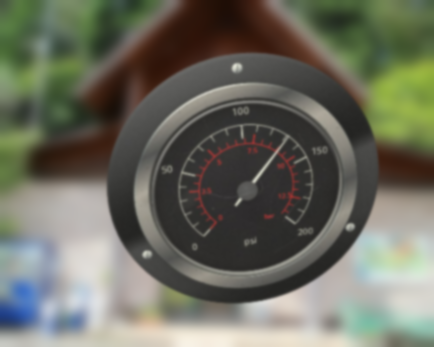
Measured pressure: psi 130
